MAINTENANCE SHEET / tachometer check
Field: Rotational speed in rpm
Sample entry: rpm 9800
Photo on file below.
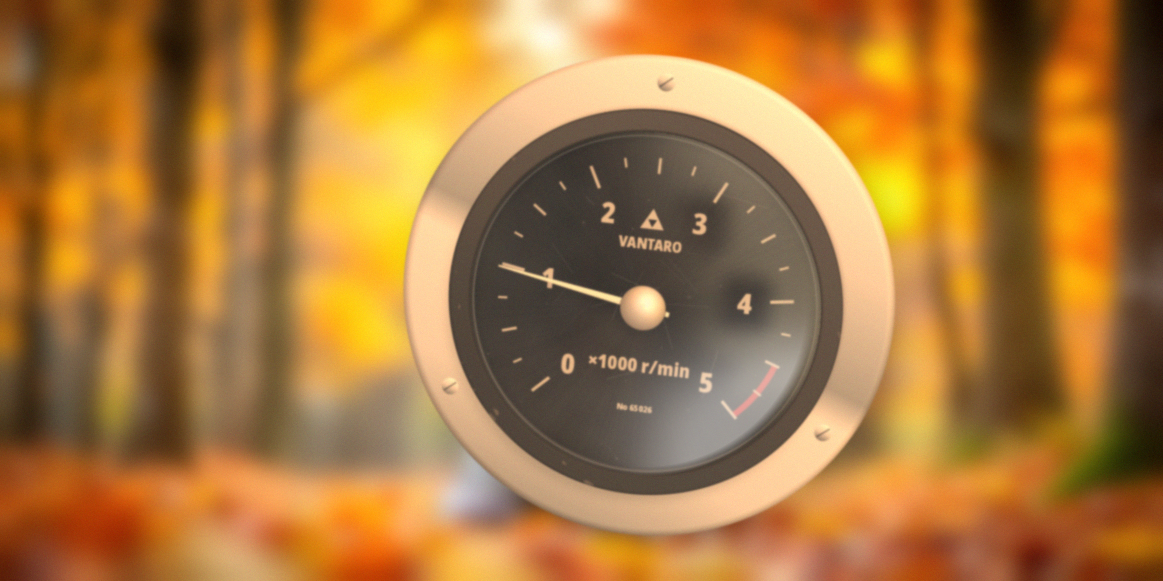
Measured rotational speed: rpm 1000
